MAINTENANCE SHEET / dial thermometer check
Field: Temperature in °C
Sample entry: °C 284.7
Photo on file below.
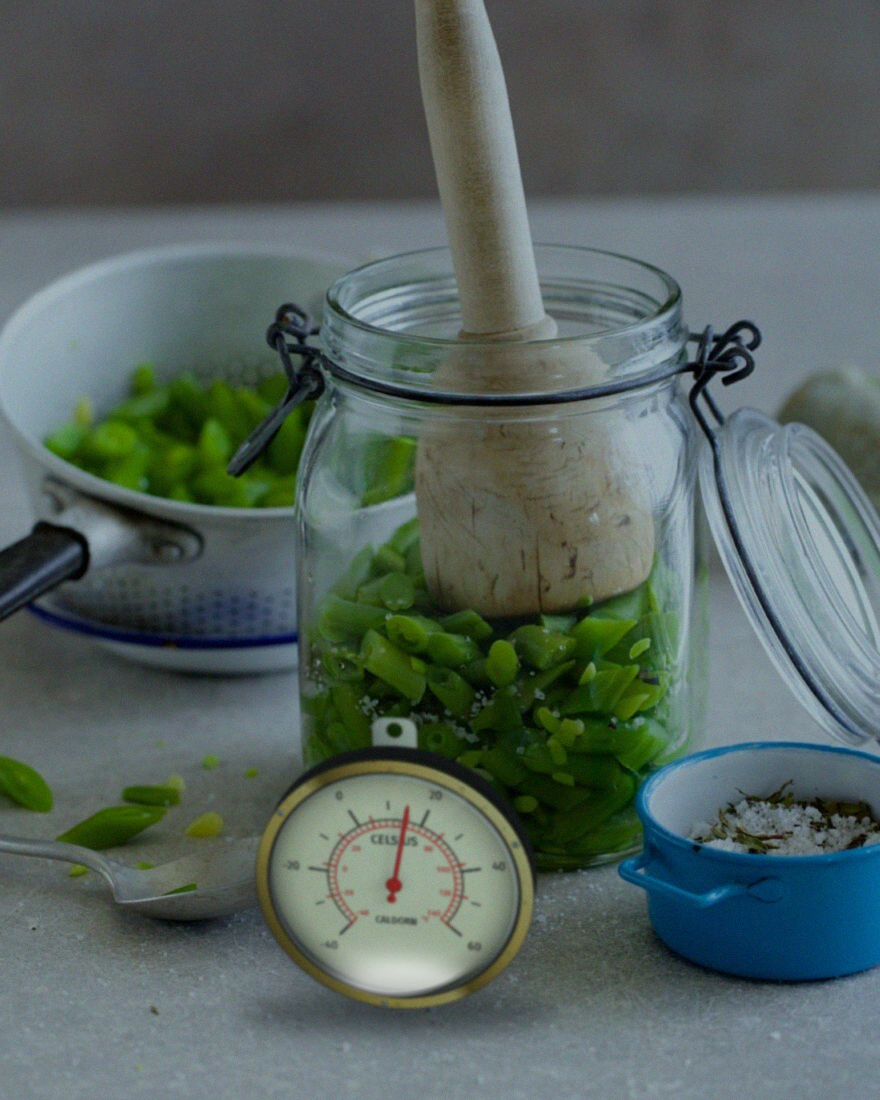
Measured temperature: °C 15
